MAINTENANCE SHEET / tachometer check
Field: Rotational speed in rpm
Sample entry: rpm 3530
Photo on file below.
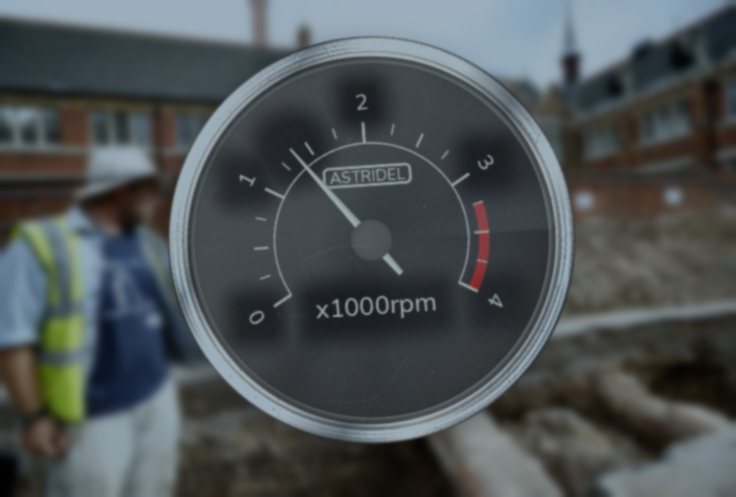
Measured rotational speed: rpm 1375
